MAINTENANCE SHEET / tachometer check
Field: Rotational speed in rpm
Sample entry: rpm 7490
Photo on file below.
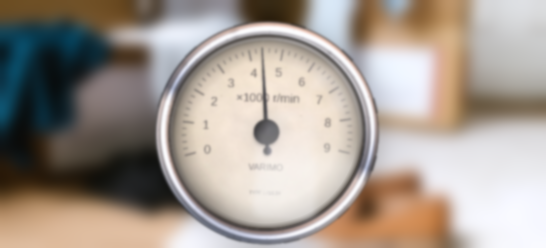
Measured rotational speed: rpm 4400
